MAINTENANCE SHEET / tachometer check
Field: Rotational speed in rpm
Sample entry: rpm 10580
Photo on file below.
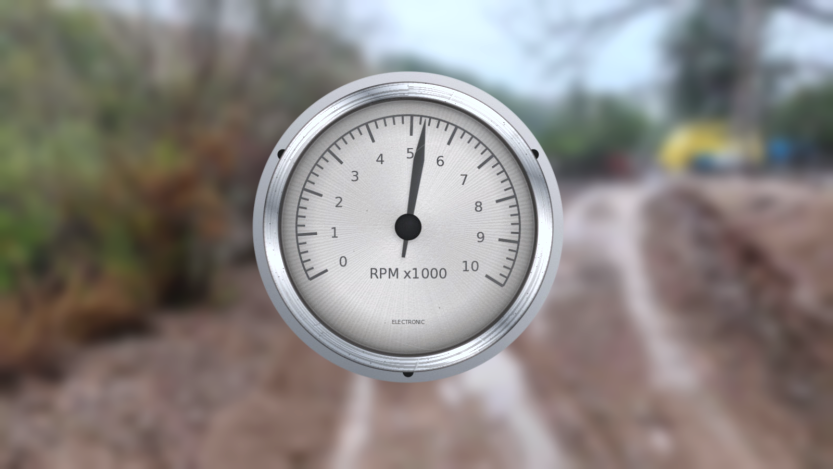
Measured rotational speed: rpm 5300
